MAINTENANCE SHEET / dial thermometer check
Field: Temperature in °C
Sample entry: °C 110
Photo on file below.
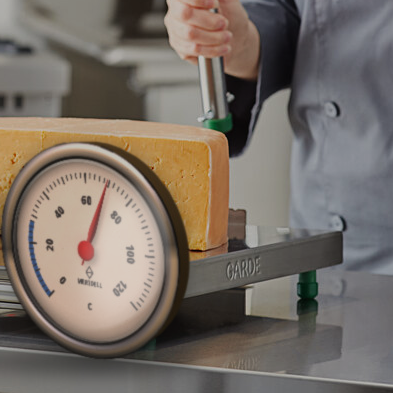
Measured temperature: °C 70
